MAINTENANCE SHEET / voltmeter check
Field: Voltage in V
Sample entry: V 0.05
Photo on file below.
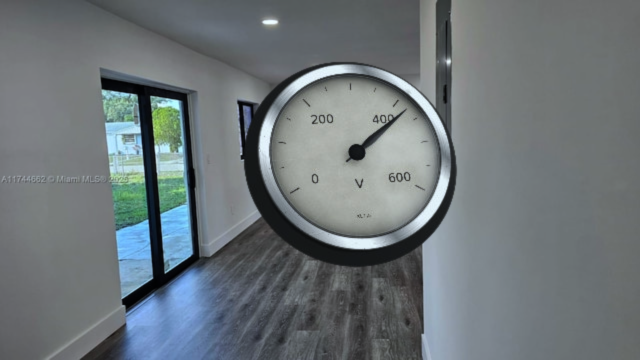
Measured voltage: V 425
